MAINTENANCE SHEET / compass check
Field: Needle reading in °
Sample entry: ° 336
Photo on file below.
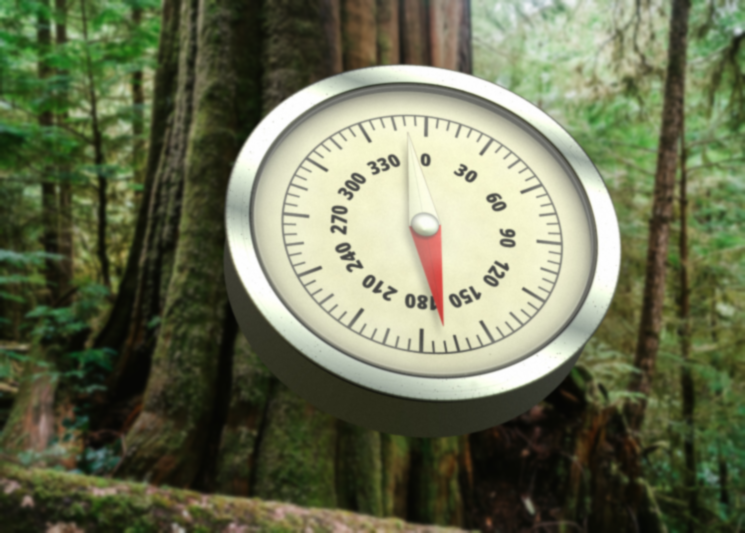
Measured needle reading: ° 170
